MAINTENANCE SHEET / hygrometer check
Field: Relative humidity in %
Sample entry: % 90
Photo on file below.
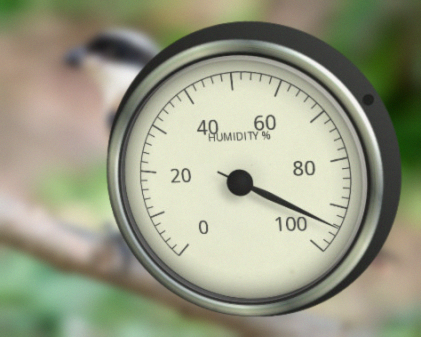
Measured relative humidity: % 94
